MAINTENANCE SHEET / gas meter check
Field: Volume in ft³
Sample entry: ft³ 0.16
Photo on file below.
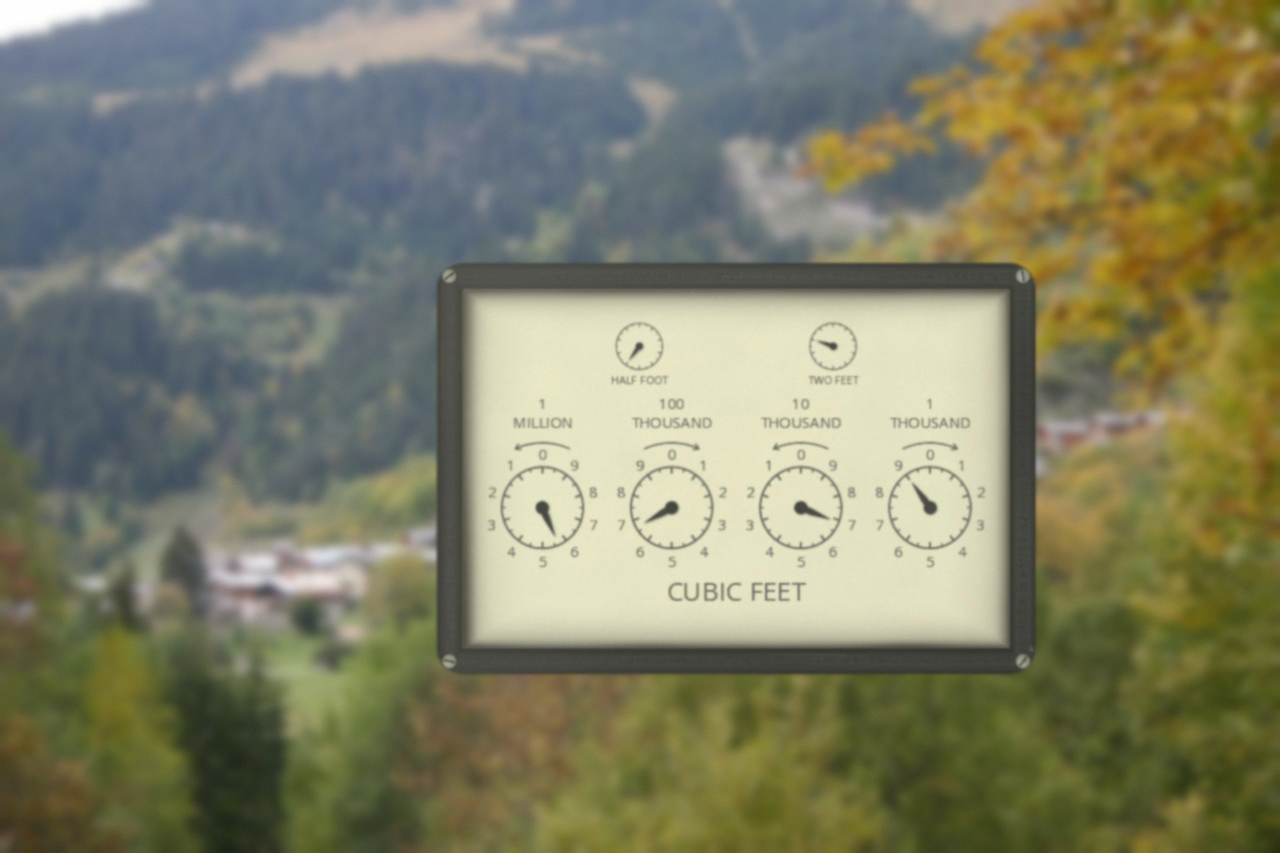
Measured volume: ft³ 566900
